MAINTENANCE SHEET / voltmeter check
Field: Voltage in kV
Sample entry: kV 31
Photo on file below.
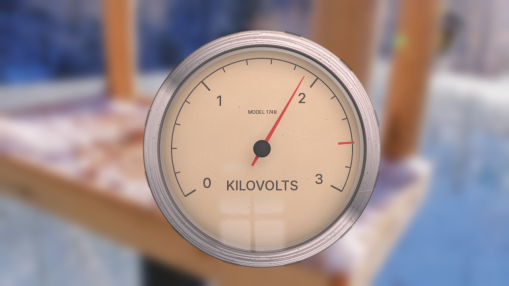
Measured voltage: kV 1.9
